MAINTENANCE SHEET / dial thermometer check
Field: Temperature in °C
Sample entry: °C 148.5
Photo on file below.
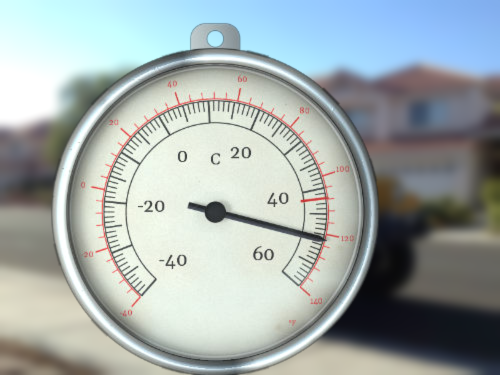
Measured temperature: °C 50
